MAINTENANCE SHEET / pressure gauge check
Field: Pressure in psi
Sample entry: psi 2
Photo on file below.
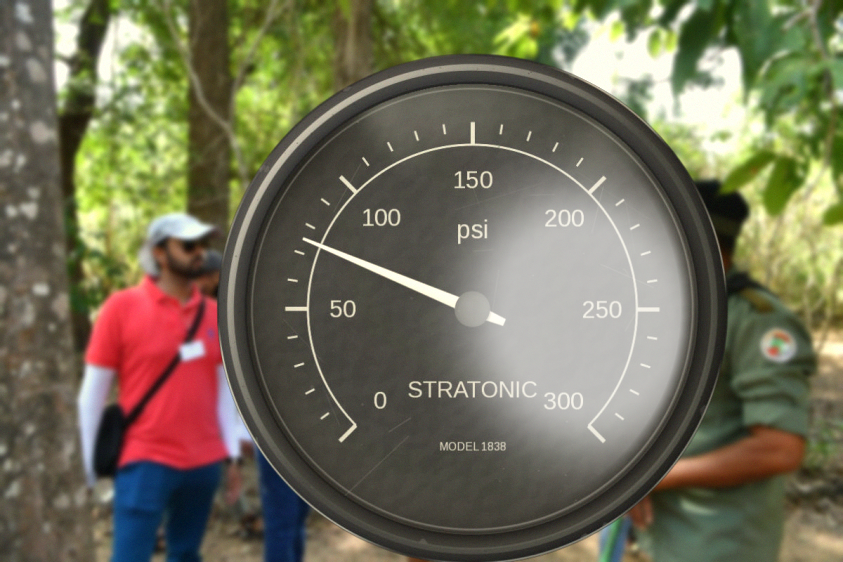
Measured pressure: psi 75
